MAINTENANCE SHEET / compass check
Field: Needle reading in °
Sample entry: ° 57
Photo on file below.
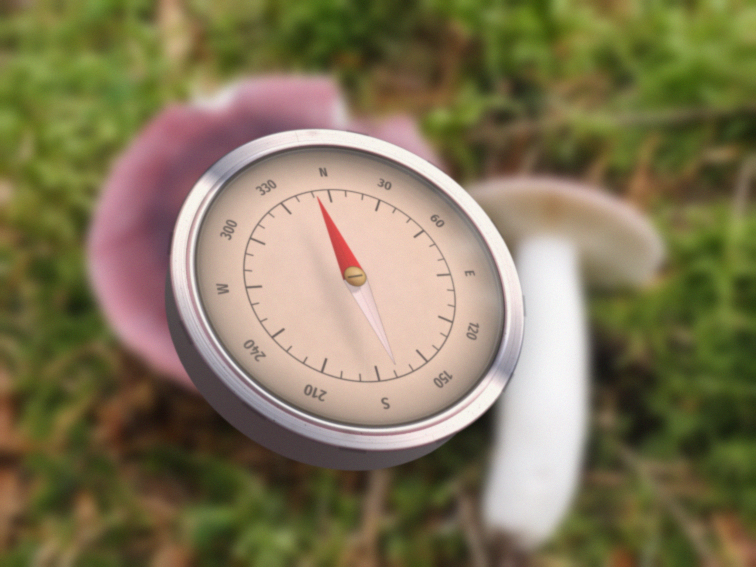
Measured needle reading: ° 350
